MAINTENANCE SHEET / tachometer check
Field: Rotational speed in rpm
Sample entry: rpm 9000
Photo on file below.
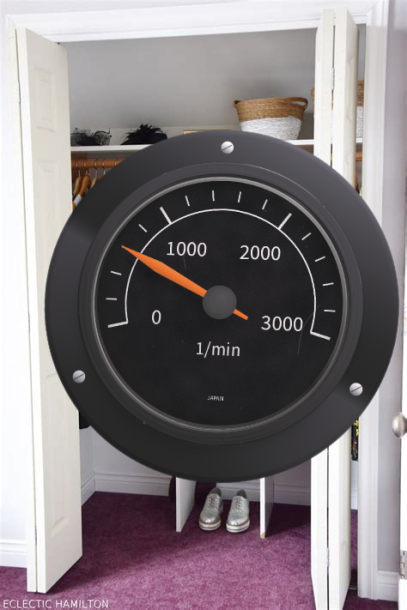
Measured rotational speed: rpm 600
